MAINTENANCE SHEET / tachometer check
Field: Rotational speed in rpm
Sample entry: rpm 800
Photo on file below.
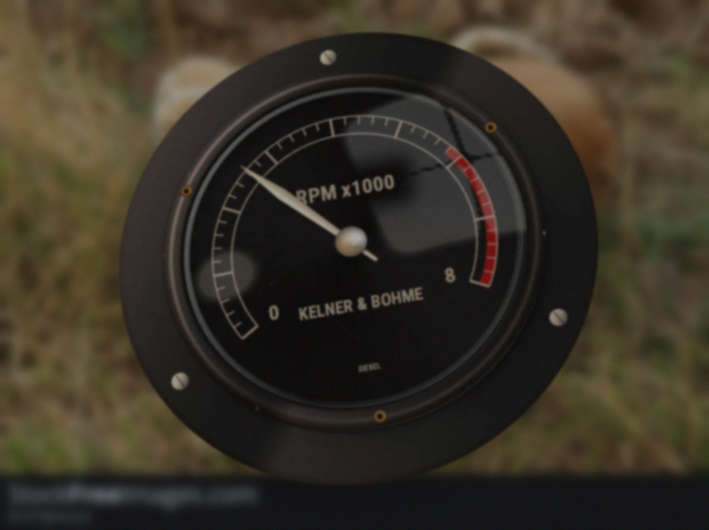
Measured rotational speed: rpm 2600
